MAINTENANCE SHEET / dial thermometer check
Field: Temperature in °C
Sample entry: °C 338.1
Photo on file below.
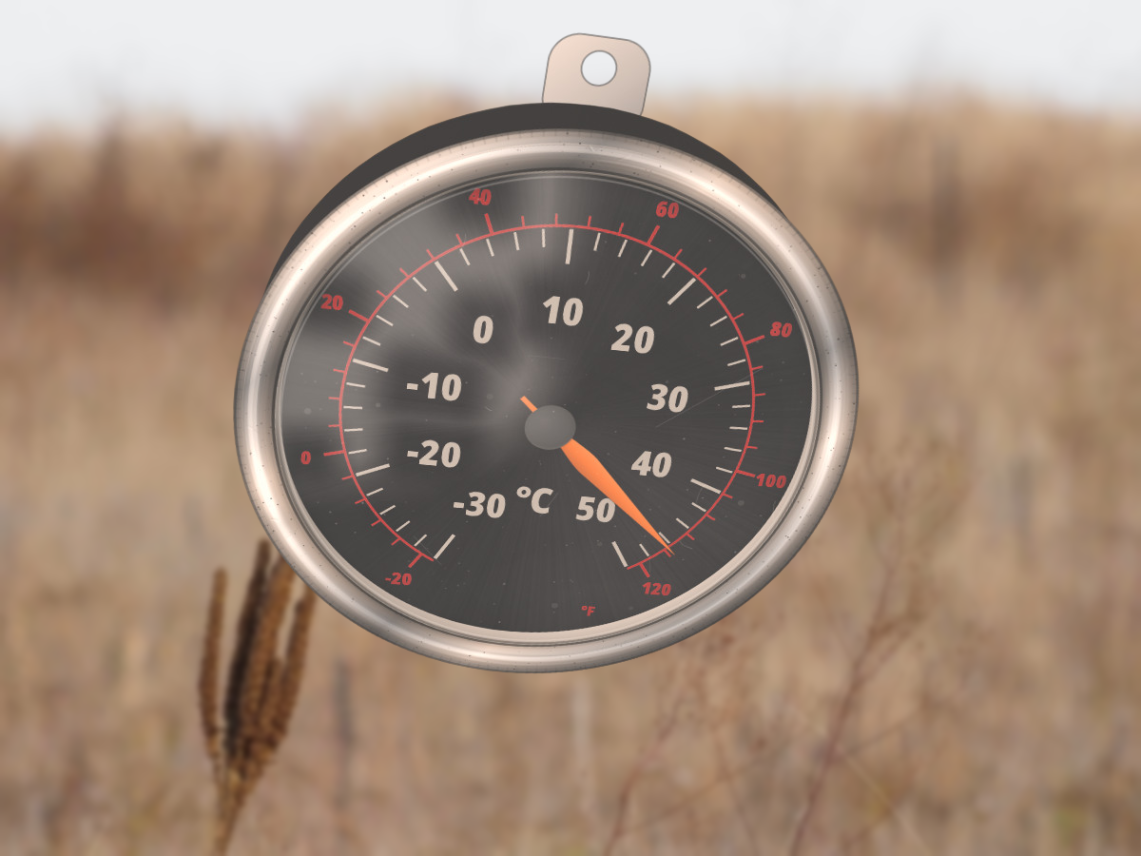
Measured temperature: °C 46
